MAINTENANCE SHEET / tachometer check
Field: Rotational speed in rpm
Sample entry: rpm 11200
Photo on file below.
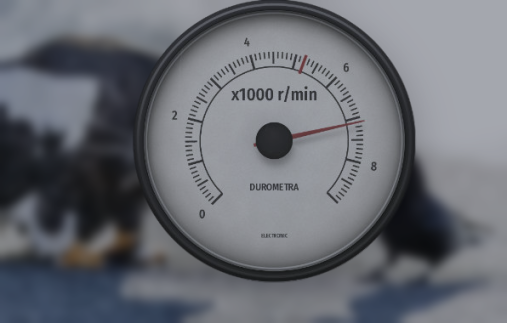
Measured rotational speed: rpm 7100
